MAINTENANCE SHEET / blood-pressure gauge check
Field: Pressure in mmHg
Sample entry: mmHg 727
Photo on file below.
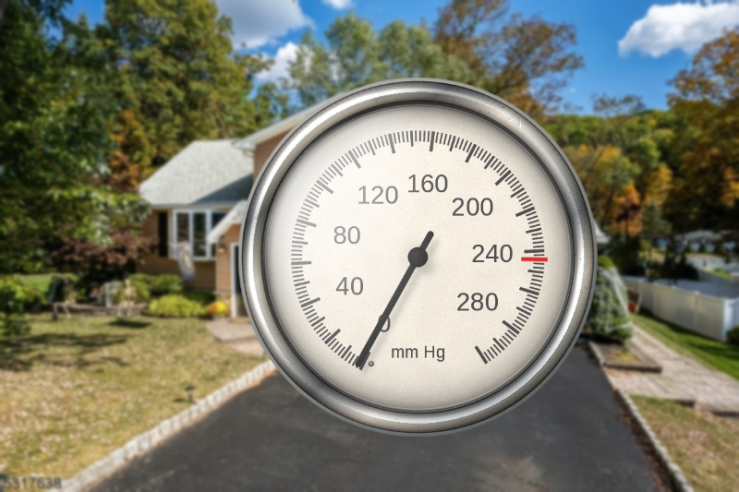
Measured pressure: mmHg 2
